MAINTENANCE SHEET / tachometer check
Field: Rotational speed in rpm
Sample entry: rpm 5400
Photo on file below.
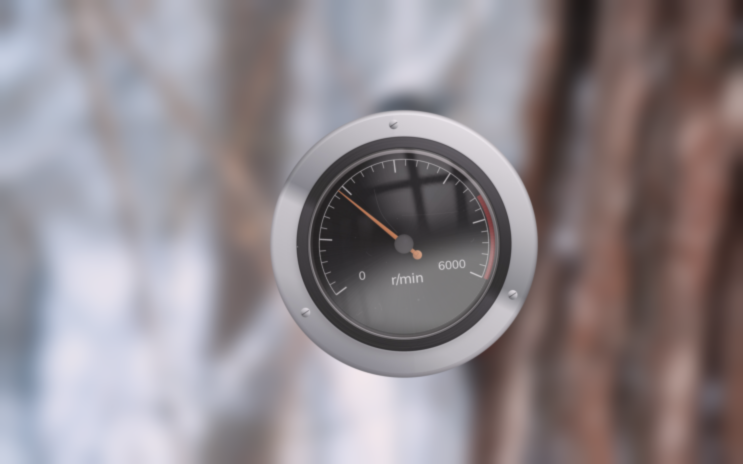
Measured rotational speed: rpm 1900
